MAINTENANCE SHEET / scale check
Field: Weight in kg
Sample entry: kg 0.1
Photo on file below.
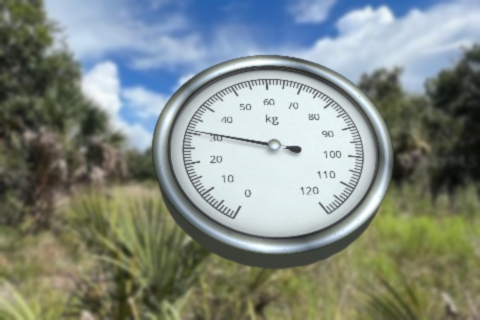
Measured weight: kg 30
